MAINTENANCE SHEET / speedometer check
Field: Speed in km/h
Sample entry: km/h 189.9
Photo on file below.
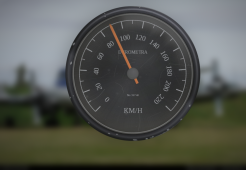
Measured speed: km/h 90
